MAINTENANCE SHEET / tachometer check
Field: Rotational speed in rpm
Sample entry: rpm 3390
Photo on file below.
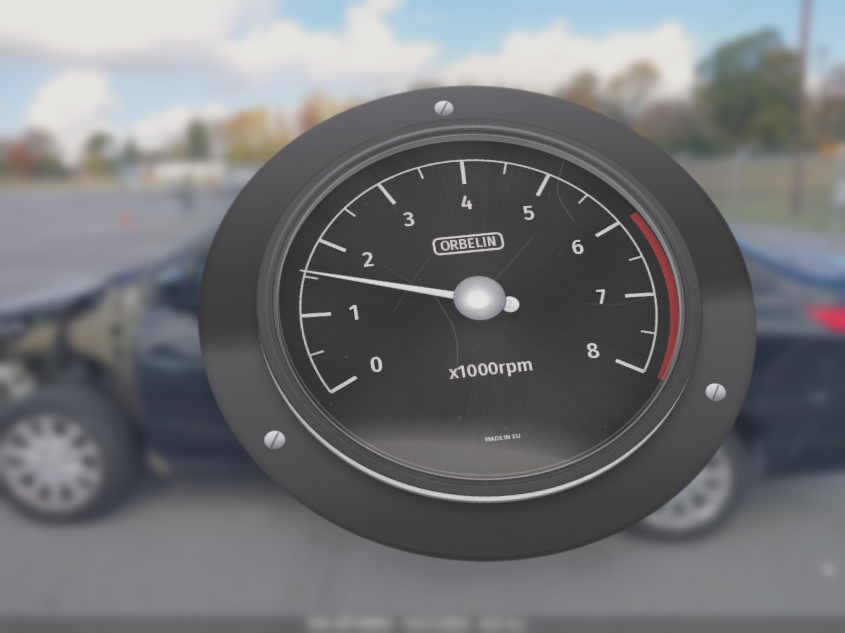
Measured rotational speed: rpm 1500
